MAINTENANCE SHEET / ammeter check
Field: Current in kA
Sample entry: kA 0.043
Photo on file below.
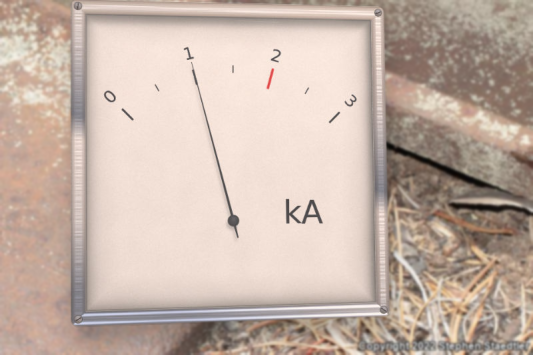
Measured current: kA 1
